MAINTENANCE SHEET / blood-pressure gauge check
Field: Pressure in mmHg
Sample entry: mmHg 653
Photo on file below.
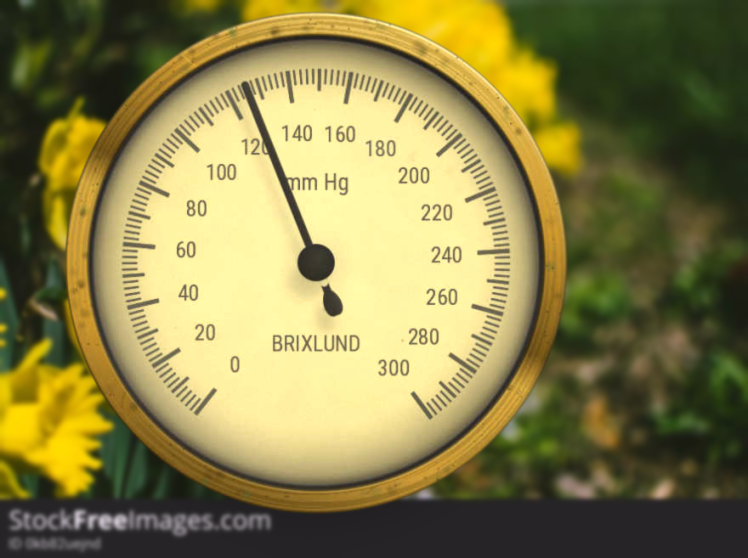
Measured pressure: mmHg 126
